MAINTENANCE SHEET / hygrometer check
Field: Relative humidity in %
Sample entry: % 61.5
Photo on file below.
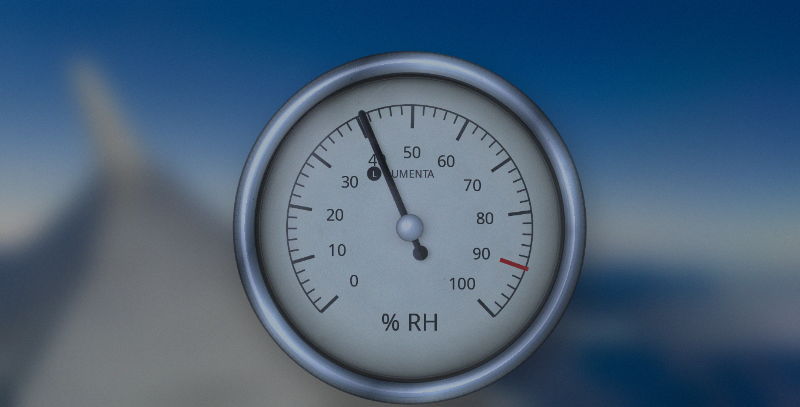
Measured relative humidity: % 41
